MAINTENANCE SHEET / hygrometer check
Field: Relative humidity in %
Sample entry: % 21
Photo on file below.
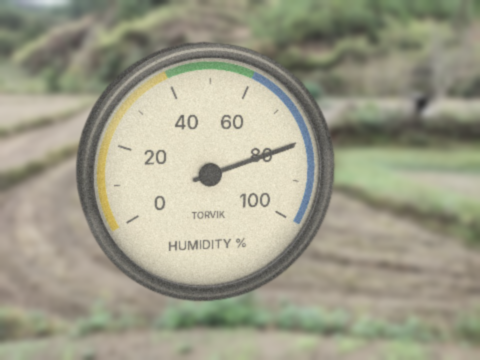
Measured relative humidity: % 80
